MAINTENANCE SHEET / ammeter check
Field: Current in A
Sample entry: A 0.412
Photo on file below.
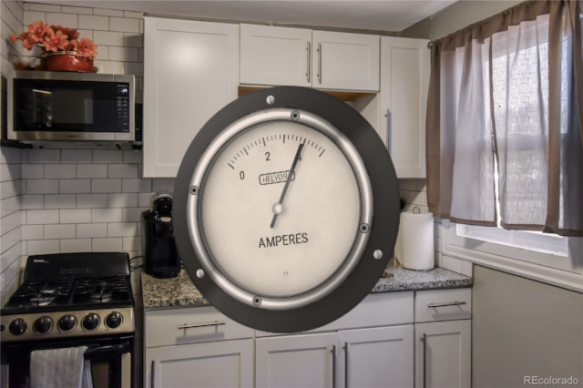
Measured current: A 4
